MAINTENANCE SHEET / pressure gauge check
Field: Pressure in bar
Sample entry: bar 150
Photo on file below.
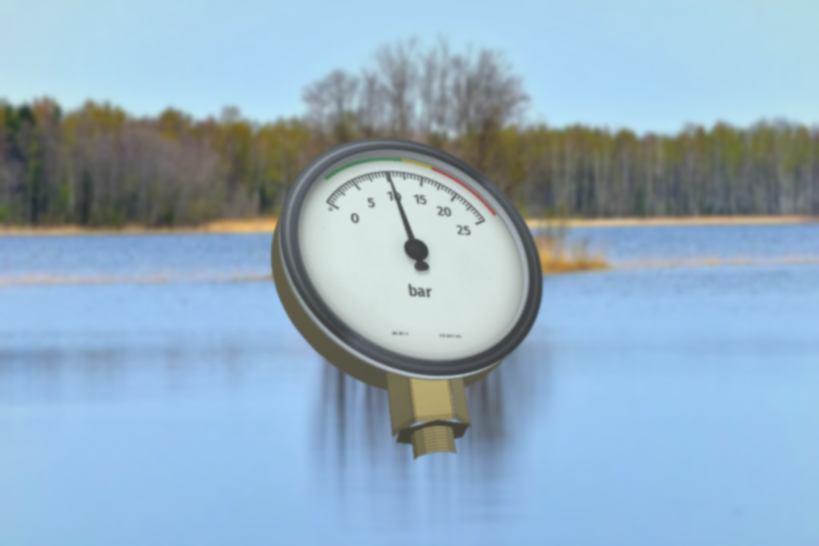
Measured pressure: bar 10
